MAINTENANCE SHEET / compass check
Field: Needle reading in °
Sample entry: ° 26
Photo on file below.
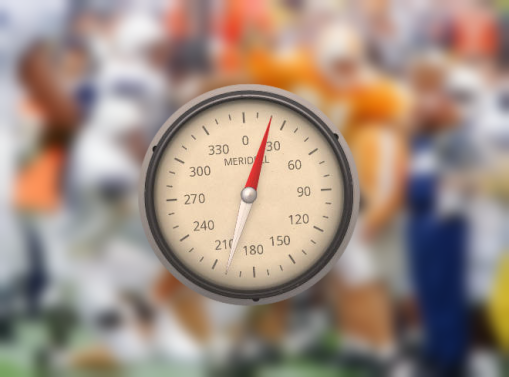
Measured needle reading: ° 20
